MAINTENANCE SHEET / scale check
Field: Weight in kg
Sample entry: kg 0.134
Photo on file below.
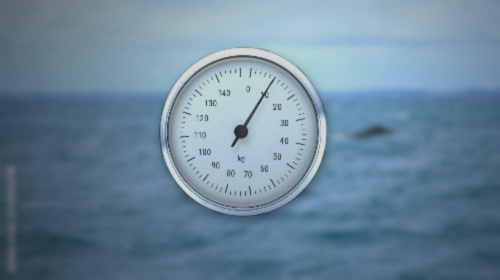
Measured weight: kg 10
